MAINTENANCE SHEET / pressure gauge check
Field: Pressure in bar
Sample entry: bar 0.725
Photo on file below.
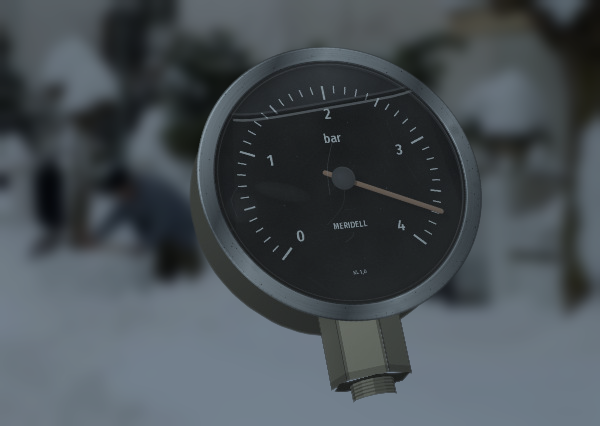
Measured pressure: bar 3.7
